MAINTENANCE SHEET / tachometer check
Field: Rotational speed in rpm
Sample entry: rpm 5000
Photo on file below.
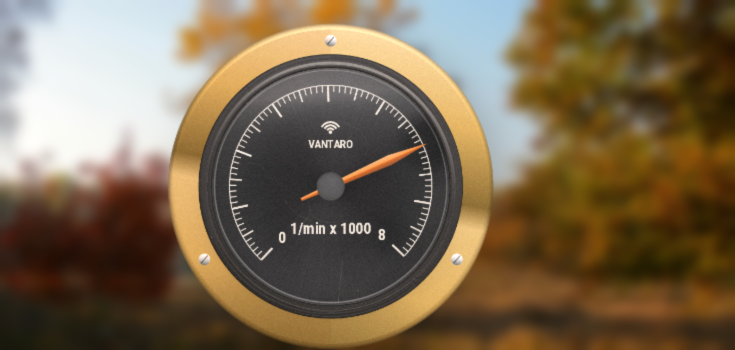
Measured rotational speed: rpm 6000
